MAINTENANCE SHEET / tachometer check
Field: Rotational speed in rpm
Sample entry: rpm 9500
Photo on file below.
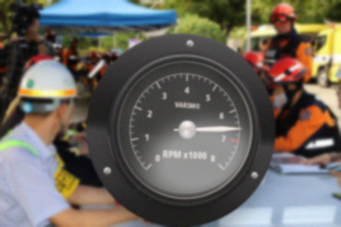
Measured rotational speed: rpm 6600
